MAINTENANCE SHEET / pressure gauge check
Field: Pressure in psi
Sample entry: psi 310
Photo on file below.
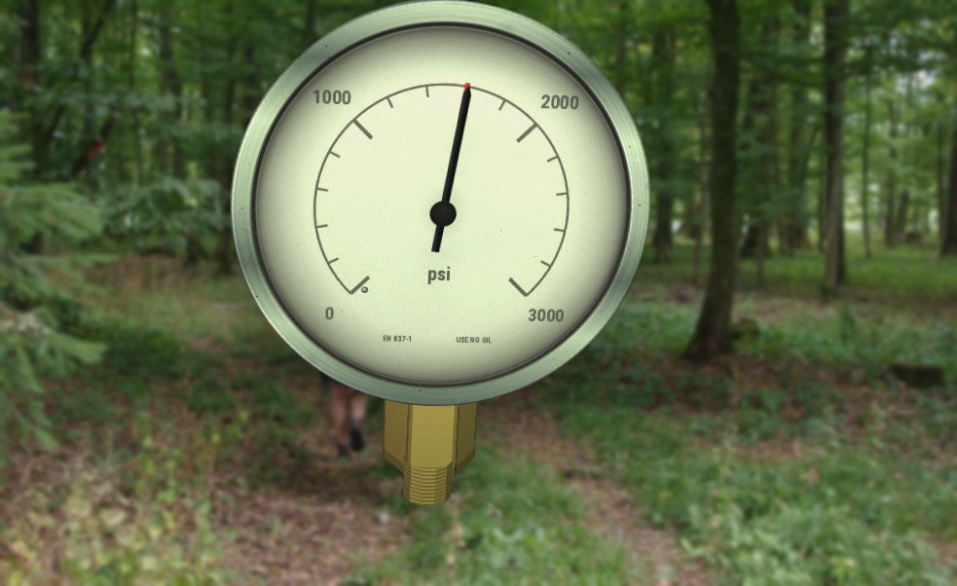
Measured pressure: psi 1600
